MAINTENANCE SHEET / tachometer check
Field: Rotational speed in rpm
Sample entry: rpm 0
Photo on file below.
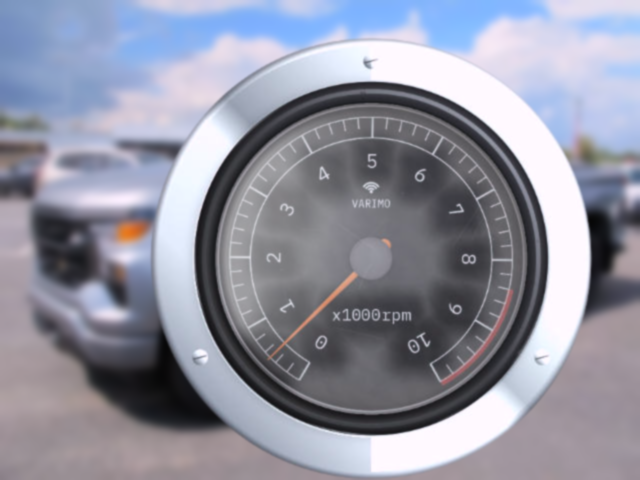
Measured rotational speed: rpm 500
